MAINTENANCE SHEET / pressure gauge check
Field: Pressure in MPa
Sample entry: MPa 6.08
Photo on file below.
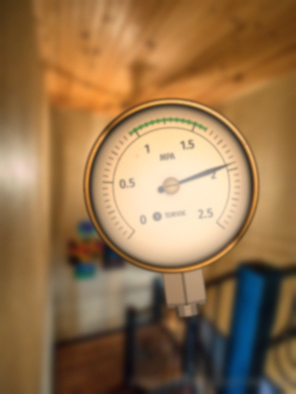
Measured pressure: MPa 1.95
